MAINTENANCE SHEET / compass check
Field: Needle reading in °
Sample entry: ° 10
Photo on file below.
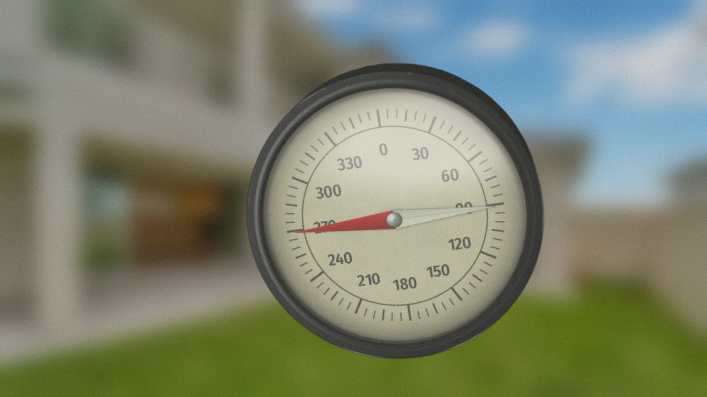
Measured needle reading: ° 270
